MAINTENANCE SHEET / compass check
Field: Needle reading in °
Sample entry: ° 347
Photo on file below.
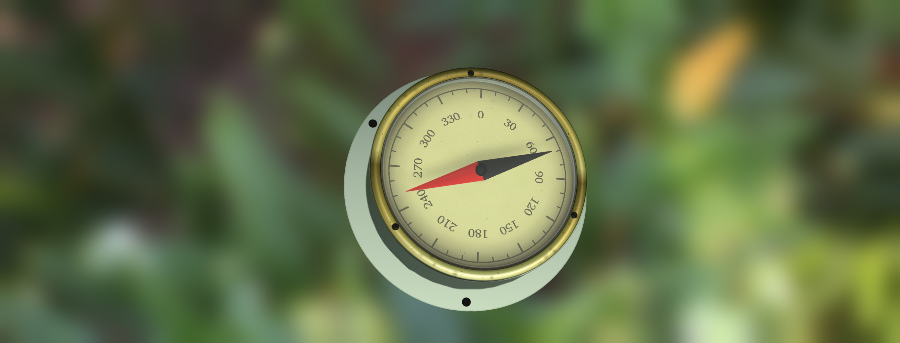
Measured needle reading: ° 250
